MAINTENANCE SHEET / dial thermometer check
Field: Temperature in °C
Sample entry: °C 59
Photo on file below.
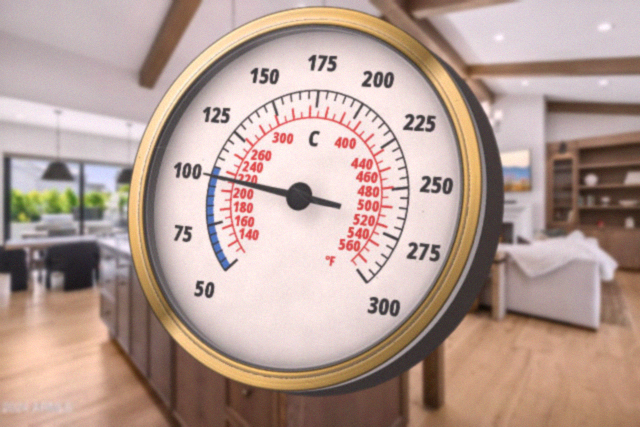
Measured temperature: °C 100
